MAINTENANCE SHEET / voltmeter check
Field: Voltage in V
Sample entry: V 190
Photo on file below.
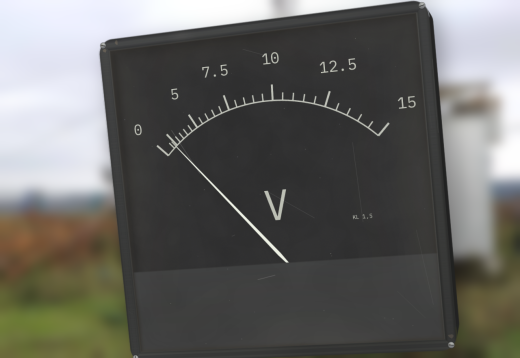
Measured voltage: V 2.5
